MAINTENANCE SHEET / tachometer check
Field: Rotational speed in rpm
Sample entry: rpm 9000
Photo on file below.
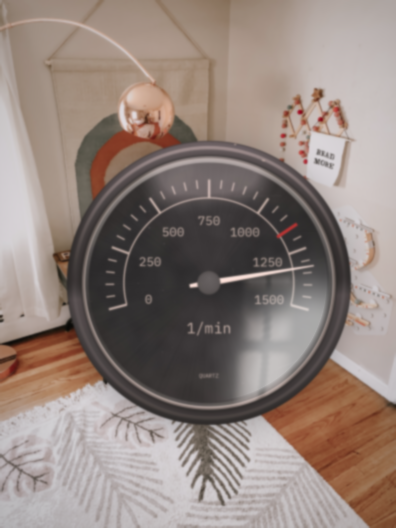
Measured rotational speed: rpm 1325
